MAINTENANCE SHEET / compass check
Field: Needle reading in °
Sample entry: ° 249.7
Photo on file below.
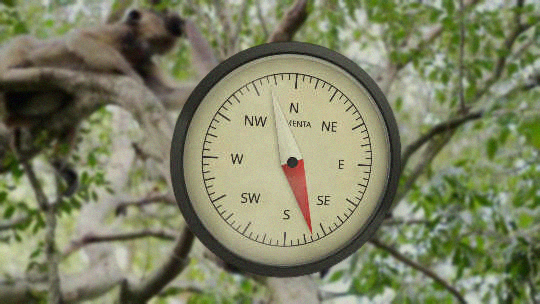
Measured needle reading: ° 160
